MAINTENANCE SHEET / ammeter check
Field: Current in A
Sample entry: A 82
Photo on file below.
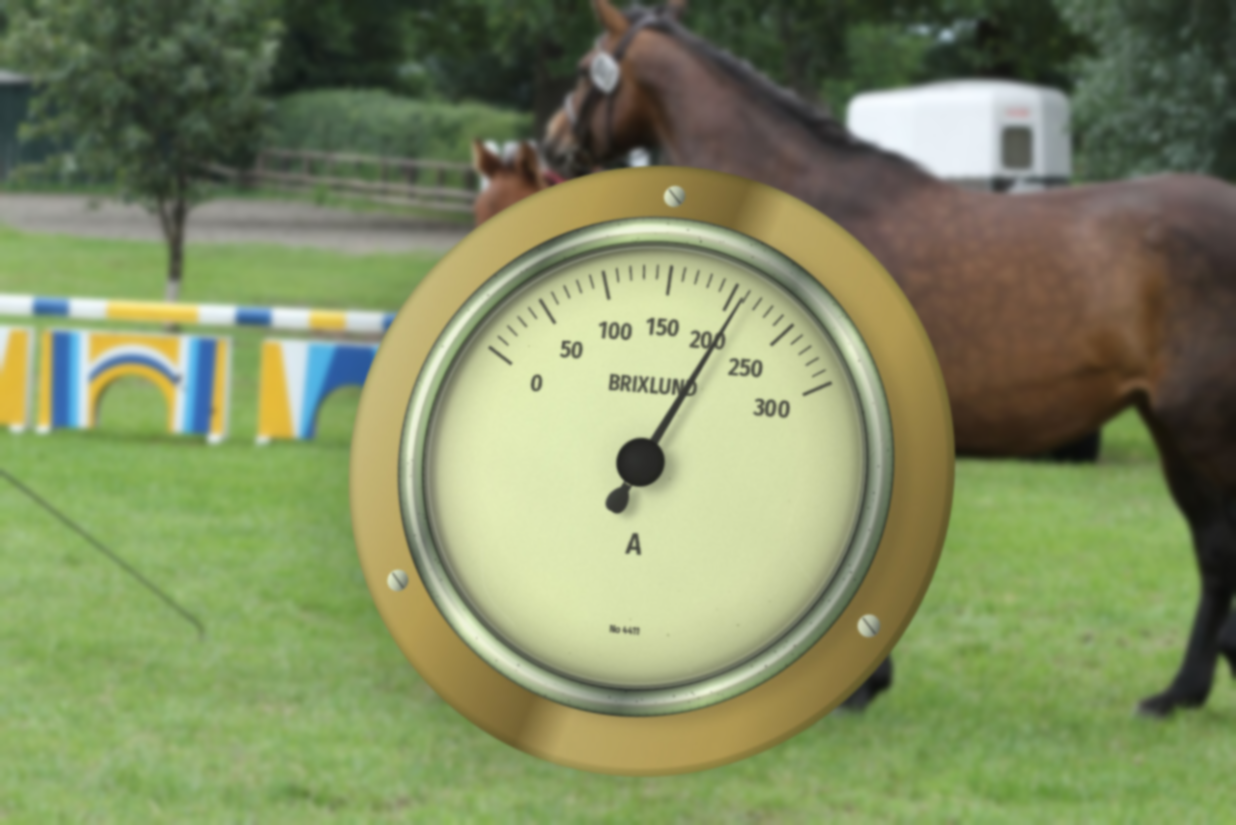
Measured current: A 210
